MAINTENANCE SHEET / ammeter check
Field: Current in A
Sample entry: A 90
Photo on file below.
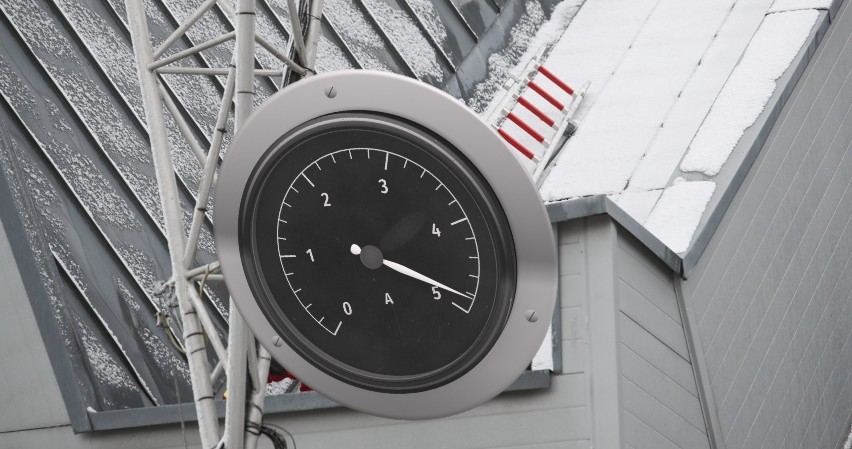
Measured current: A 4.8
